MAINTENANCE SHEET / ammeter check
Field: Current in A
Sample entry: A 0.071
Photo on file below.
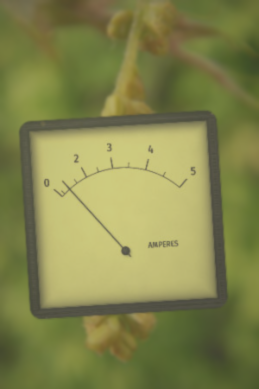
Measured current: A 1
